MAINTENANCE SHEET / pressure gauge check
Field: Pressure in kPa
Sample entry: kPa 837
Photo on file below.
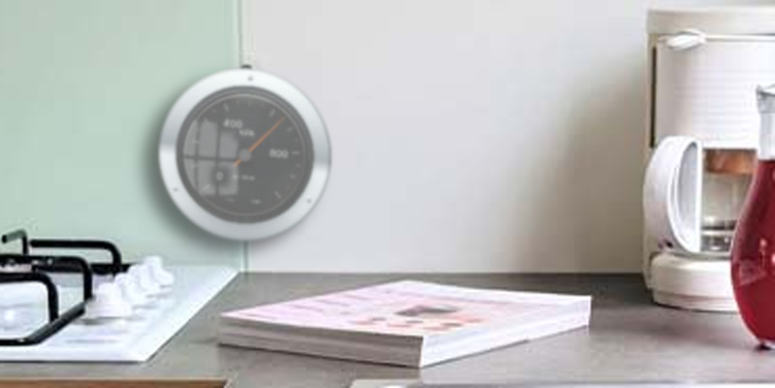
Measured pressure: kPa 650
